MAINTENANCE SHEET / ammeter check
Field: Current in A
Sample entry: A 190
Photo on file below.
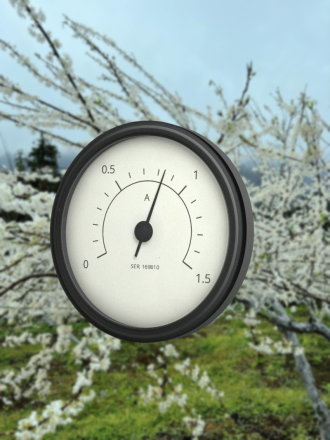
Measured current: A 0.85
